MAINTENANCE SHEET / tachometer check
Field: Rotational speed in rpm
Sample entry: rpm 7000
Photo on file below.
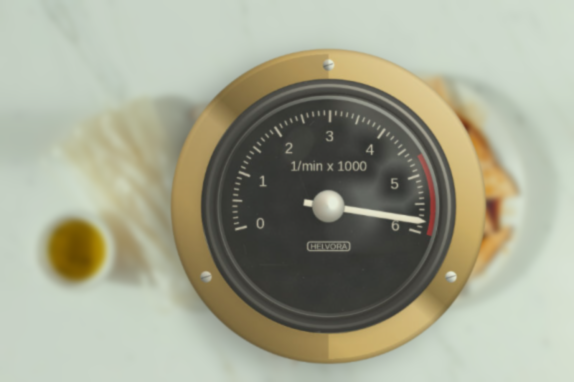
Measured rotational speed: rpm 5800
